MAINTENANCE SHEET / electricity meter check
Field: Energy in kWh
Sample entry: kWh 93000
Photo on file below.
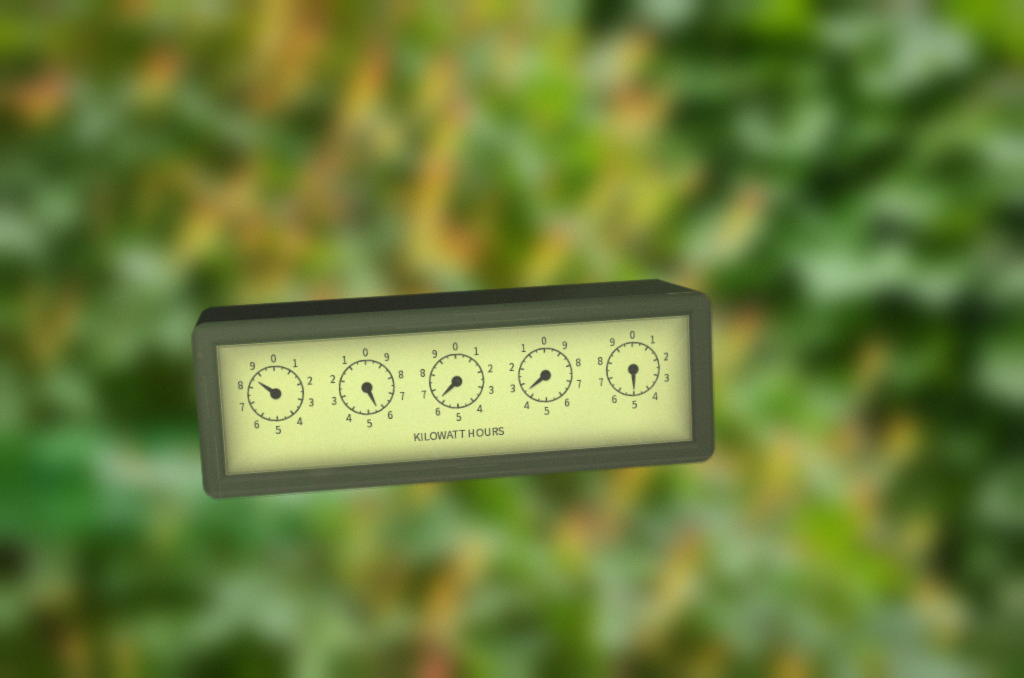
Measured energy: kWh 85635
